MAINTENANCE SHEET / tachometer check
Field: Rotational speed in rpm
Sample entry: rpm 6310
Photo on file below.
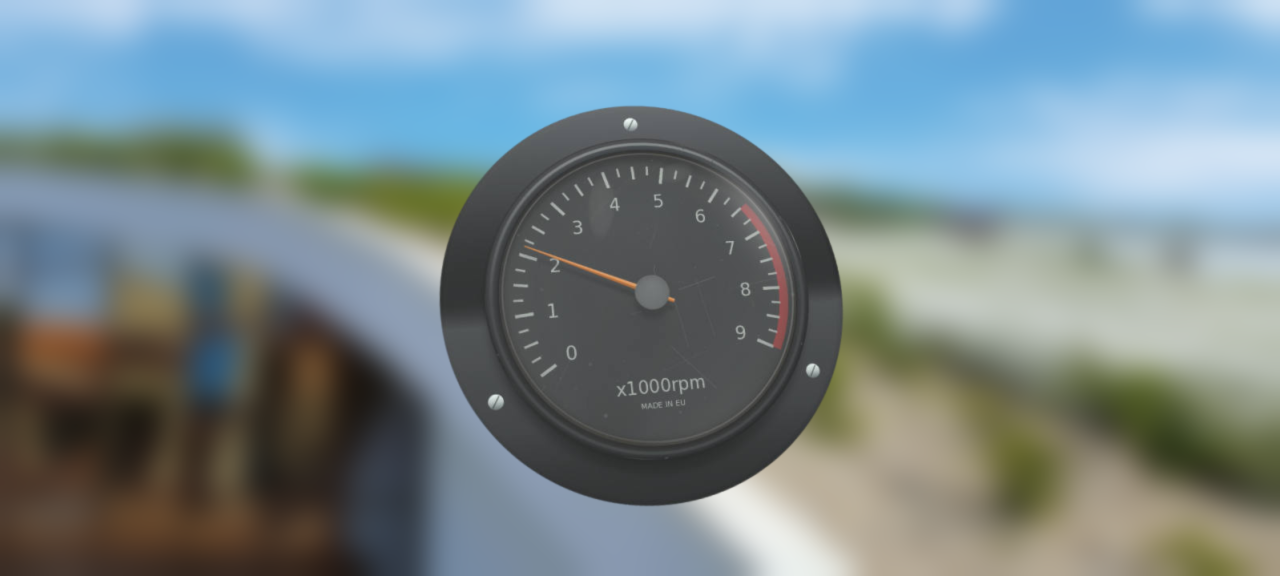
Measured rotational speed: rpm 2125
